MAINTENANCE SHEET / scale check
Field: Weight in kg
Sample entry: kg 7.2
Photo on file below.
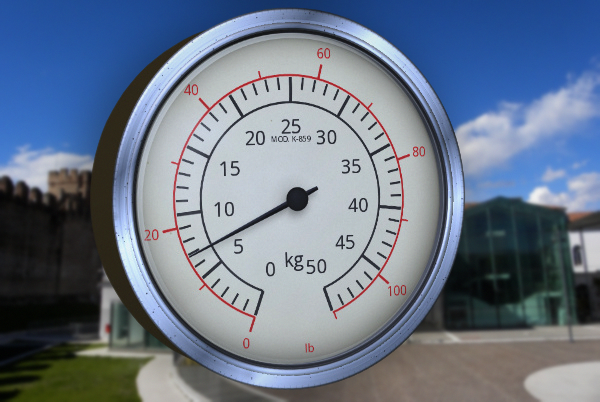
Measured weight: kg 7
